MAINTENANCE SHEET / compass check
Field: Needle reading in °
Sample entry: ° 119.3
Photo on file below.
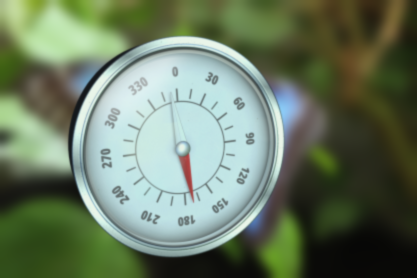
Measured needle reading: ° 172.5
